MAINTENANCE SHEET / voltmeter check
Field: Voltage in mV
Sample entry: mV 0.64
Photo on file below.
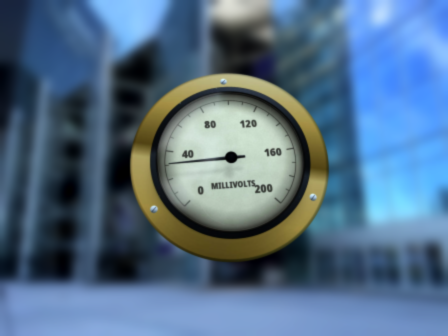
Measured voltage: mV 30
